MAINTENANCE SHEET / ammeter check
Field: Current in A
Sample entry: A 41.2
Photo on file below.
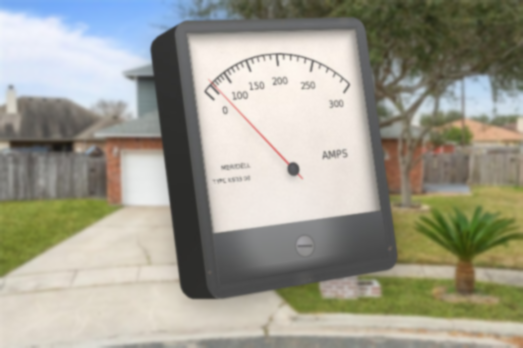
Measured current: A 50
